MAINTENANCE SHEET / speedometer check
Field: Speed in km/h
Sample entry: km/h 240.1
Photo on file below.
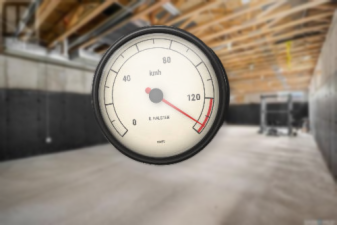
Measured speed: km/h 135
